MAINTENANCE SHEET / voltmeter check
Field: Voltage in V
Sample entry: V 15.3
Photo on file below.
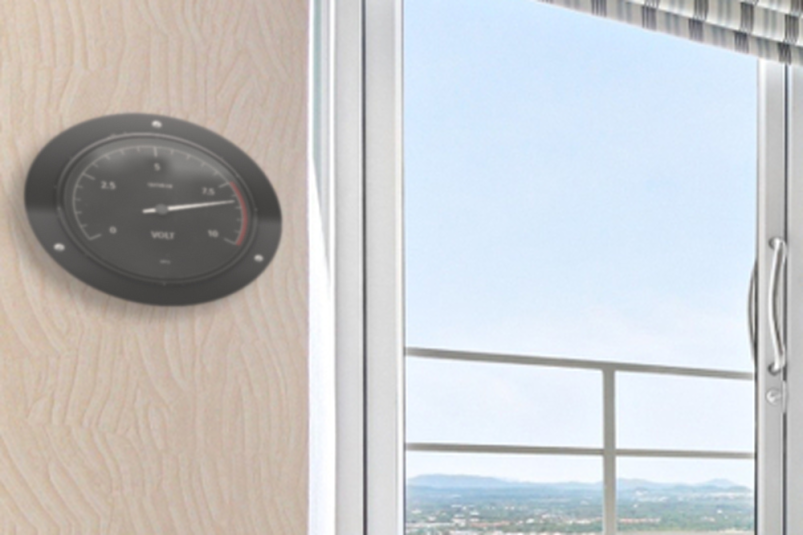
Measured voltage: V 8.25
